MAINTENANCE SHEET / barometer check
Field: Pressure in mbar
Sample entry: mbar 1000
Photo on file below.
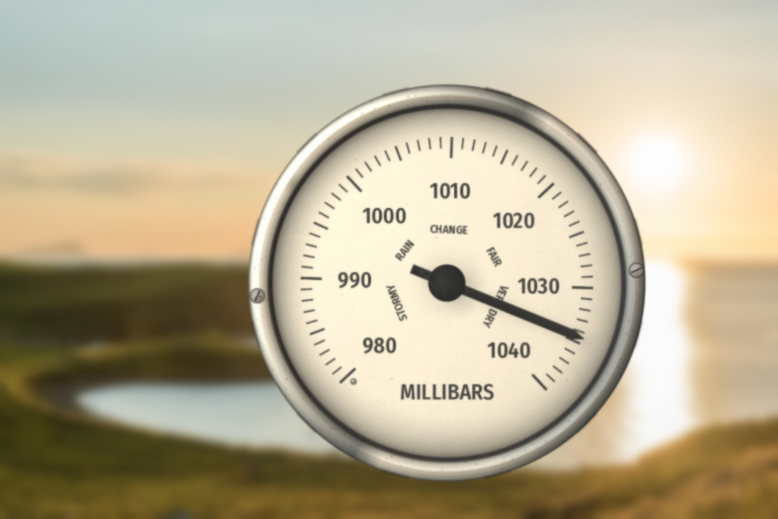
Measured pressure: mbar 1034.5
